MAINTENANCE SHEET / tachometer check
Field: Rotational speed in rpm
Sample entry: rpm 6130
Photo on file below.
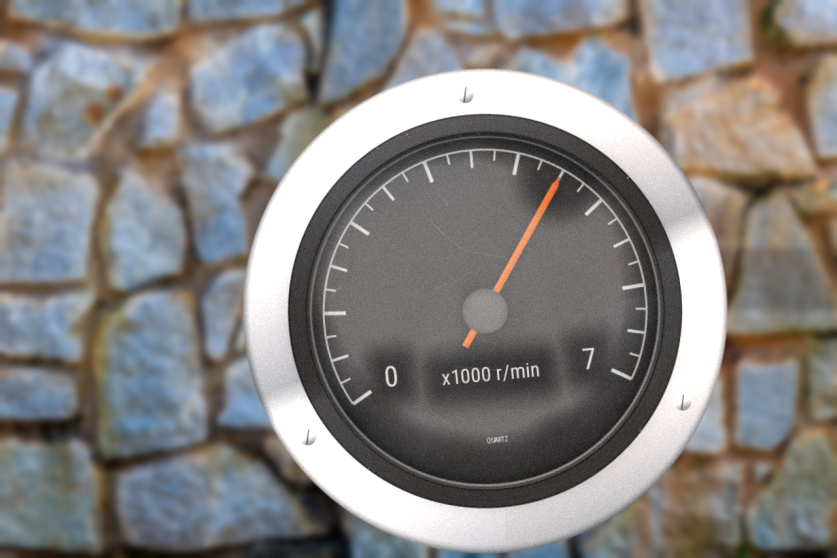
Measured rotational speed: rpm 4500
